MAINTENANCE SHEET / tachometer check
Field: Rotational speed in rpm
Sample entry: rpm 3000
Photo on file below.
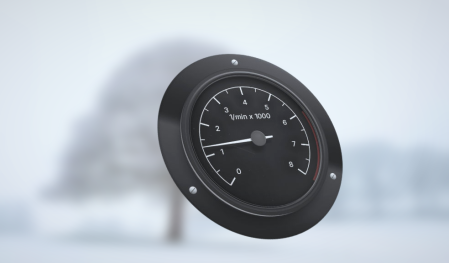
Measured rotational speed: rpm 1250
